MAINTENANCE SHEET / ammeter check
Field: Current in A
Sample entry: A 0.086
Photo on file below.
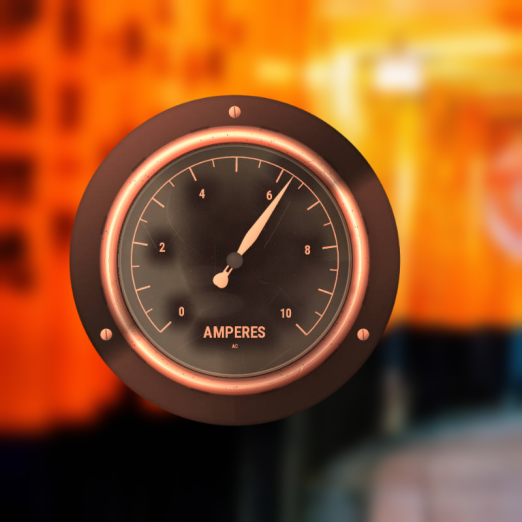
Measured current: A 6.25
